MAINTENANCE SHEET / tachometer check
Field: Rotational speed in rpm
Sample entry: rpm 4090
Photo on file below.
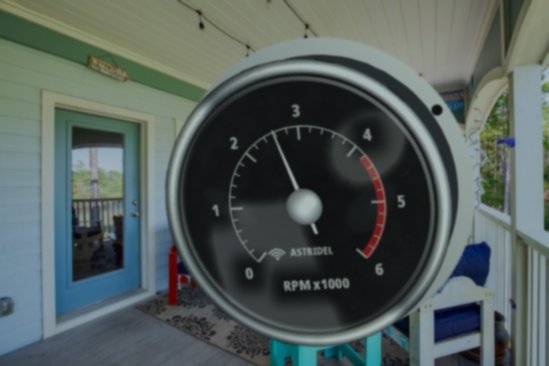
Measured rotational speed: rpm 2600
